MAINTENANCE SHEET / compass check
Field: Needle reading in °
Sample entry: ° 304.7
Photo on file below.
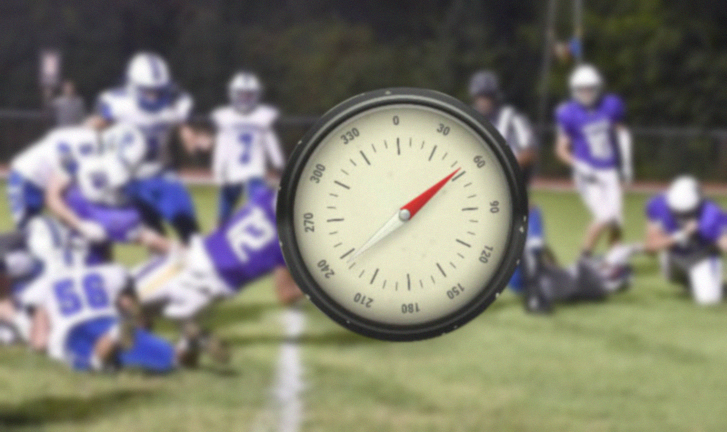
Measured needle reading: ° 55
